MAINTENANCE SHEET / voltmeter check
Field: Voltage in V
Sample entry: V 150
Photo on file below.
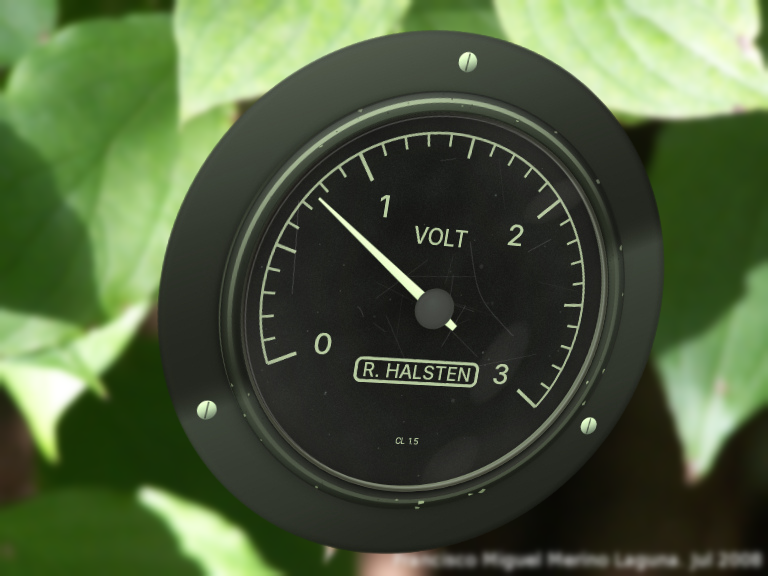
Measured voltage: V 0.75
